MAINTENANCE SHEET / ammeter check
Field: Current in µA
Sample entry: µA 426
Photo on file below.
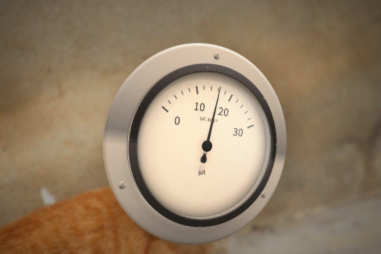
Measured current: µA 16
